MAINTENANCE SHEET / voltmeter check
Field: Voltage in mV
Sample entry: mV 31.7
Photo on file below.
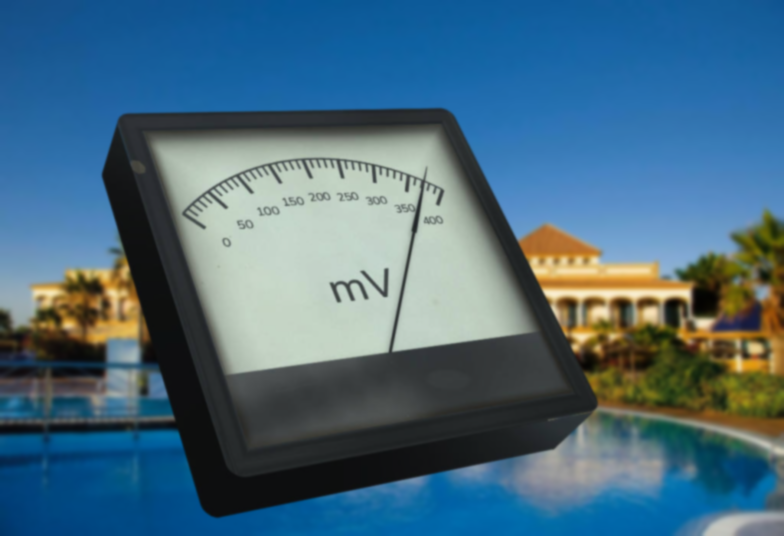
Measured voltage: mV 370
